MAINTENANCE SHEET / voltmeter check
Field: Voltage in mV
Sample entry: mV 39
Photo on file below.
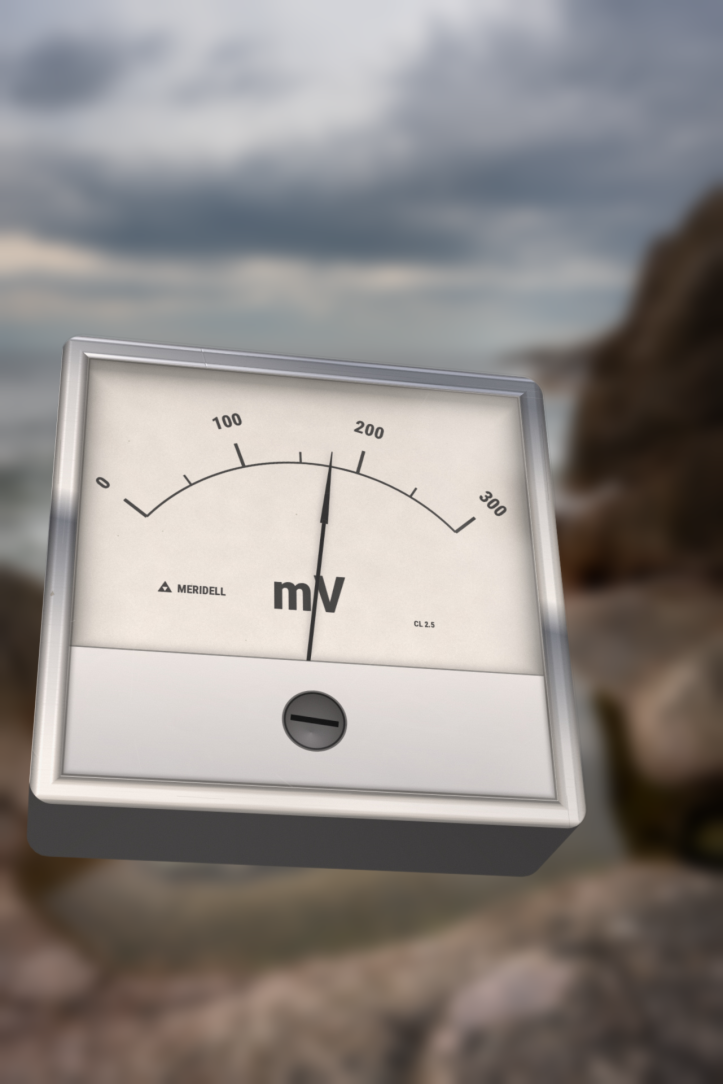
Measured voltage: mV 175
